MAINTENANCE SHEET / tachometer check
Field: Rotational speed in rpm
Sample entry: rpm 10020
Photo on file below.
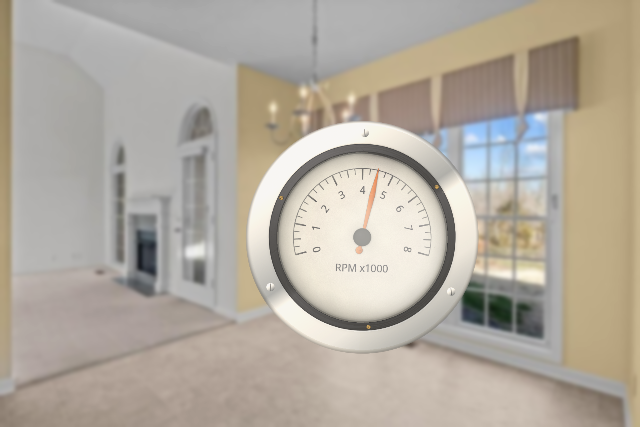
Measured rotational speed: rpm 4500
